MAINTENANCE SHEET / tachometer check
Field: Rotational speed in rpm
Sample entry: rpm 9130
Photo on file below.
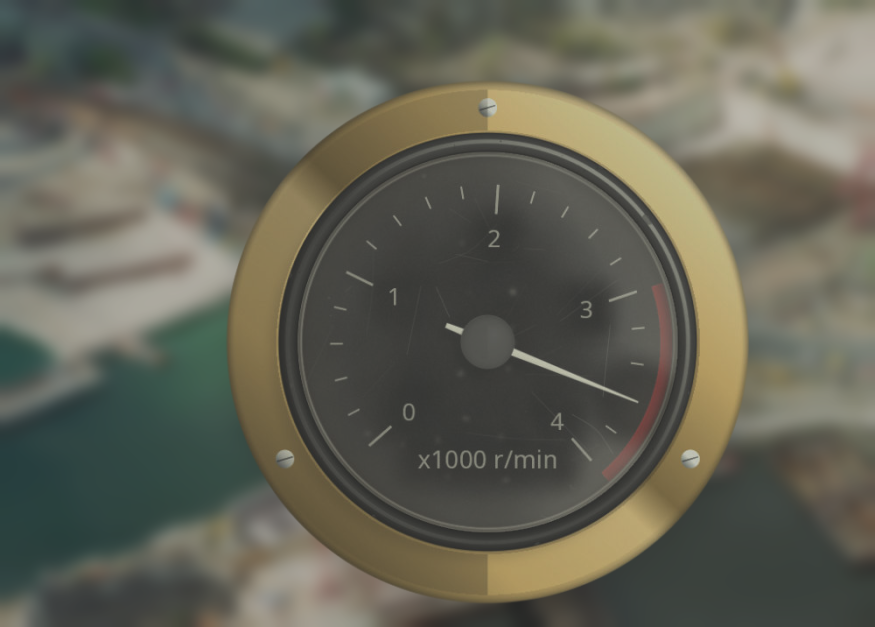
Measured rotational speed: rpm 3600
